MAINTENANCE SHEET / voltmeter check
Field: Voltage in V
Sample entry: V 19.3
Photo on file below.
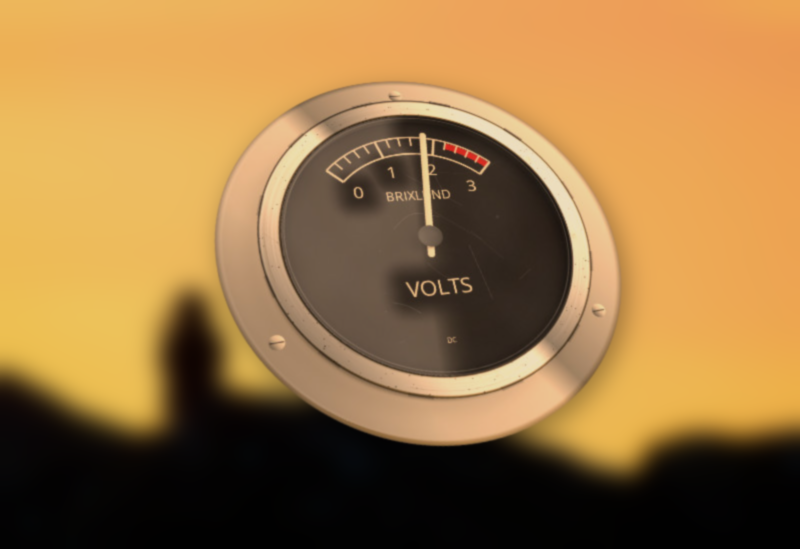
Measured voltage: V 1.8
